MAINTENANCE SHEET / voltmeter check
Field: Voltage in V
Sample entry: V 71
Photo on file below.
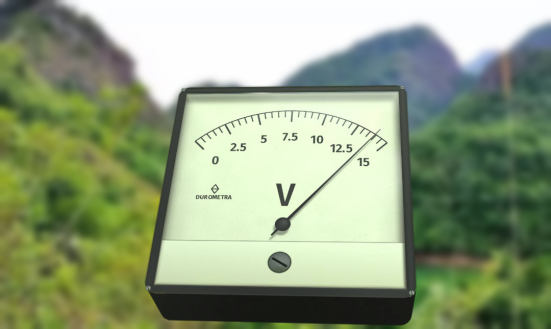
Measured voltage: V 14
